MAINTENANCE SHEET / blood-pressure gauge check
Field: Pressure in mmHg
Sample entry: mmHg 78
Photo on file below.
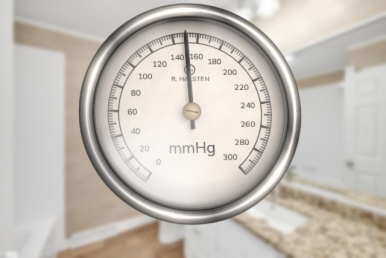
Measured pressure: mmHg 150
